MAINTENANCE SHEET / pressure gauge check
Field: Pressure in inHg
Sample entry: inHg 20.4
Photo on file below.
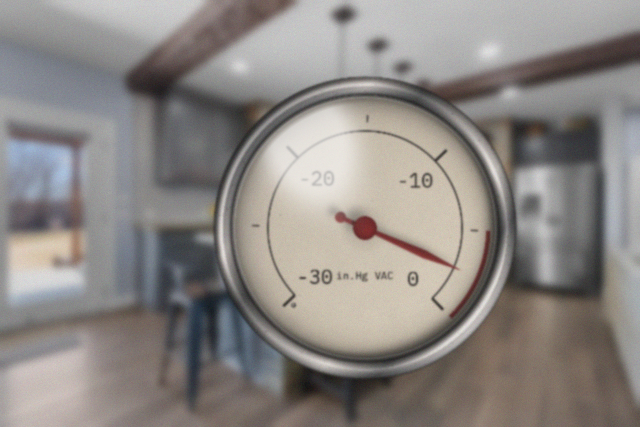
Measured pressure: inHg -2.5
